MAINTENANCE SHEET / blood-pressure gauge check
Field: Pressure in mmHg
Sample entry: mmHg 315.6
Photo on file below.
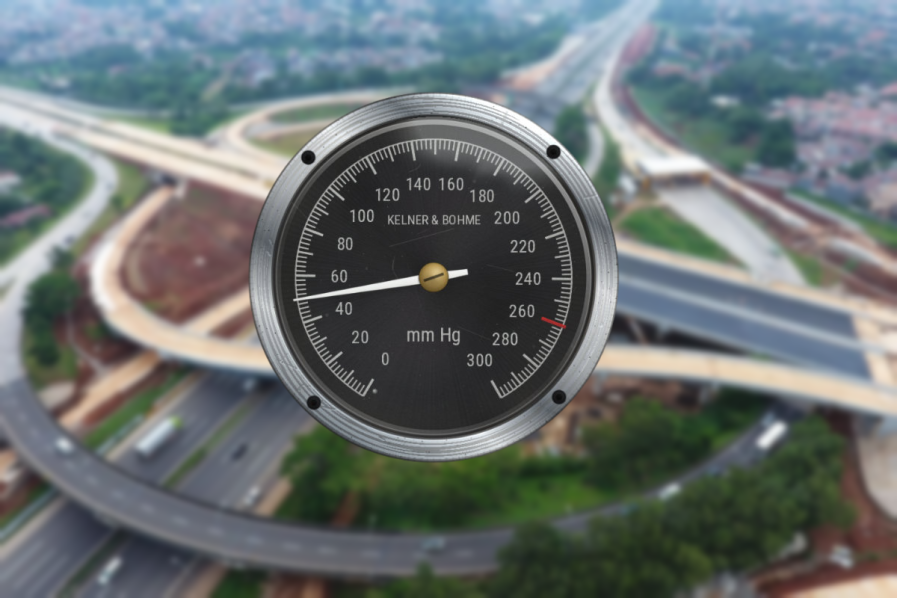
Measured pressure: mmHg 50
